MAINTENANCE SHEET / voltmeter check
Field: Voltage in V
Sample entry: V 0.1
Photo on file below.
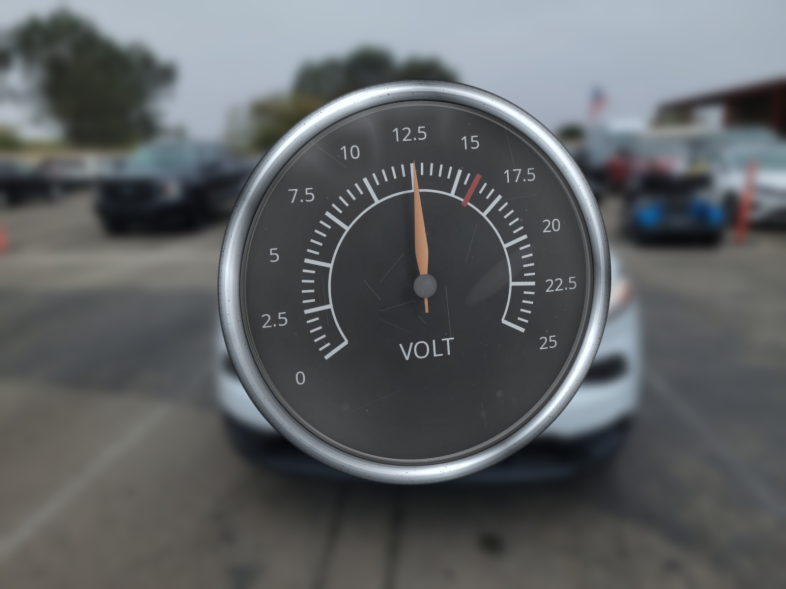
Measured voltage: V 12.5
